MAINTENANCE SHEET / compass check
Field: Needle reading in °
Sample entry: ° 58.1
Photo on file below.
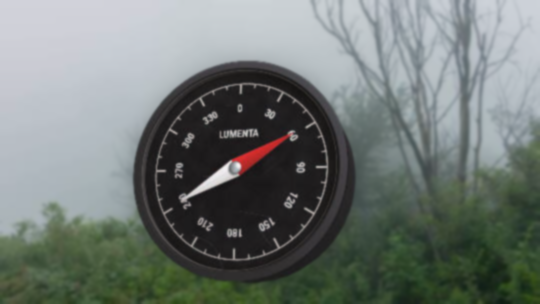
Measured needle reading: ° 60
